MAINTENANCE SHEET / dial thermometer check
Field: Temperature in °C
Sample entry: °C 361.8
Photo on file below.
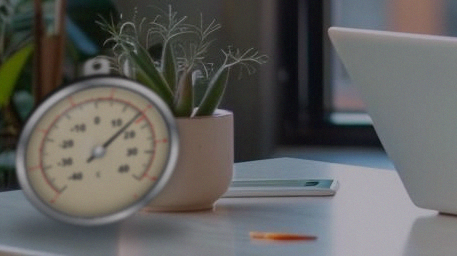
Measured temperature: °C 15
